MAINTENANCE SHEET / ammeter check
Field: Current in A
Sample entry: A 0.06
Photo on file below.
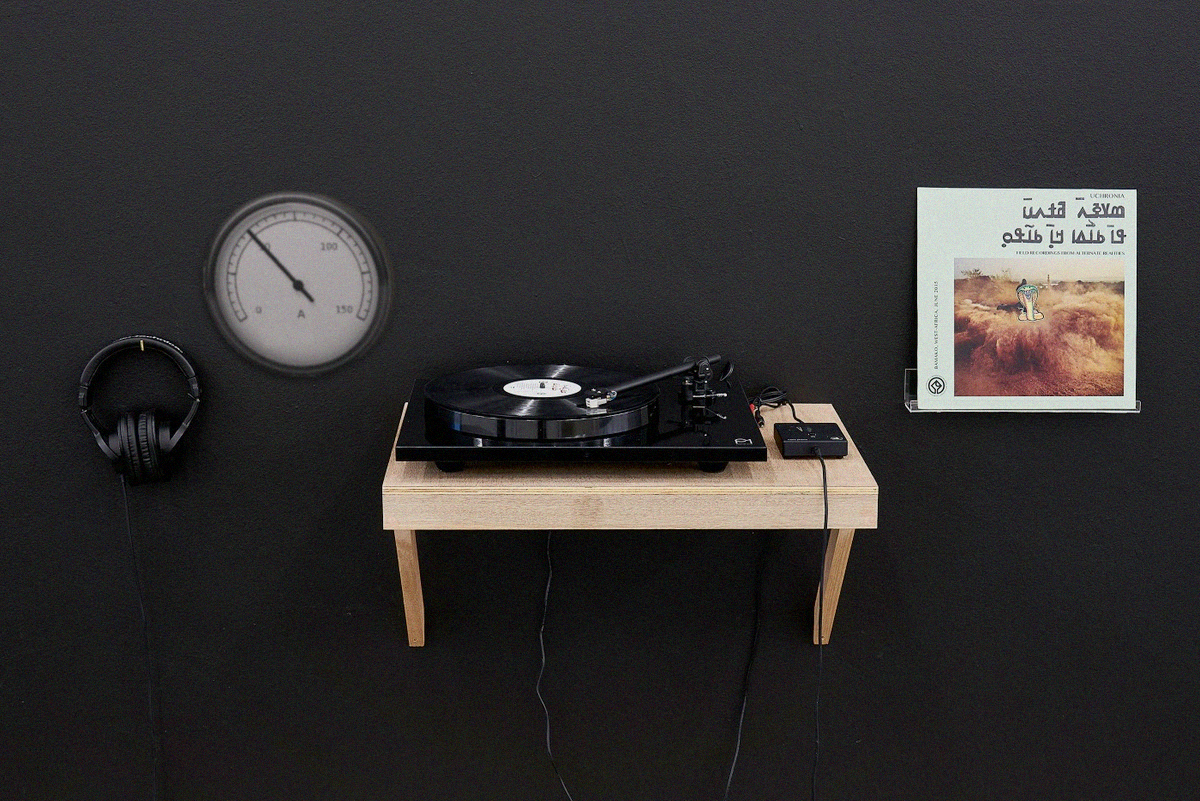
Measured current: A 50
